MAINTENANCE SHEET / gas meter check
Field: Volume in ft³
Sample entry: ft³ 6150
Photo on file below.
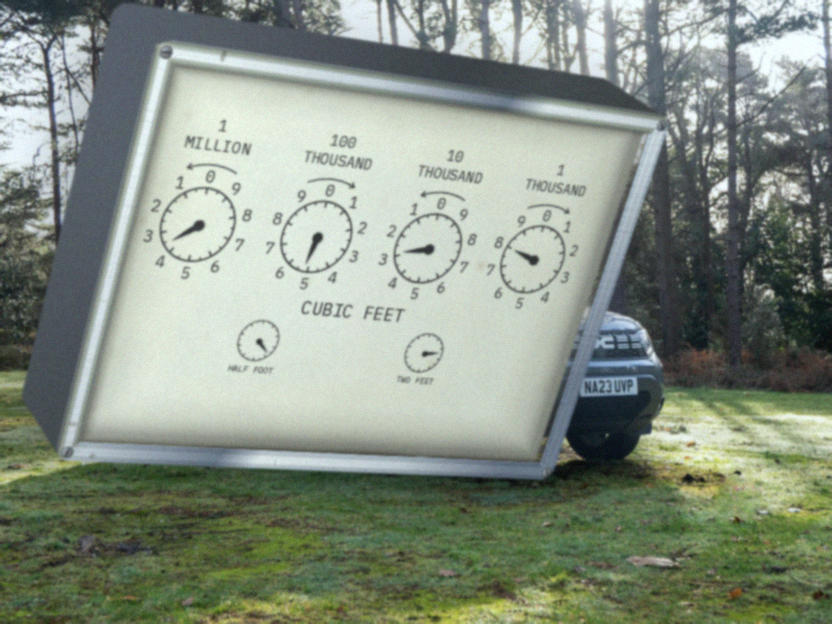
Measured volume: ft³ 352800
